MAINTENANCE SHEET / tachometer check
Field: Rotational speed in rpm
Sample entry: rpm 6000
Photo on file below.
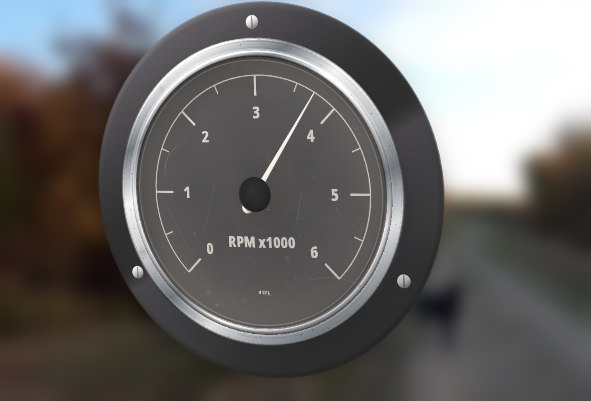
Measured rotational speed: rpm 3750
